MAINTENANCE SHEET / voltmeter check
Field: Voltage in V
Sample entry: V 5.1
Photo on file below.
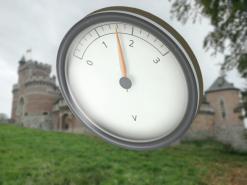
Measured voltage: V 1.6
